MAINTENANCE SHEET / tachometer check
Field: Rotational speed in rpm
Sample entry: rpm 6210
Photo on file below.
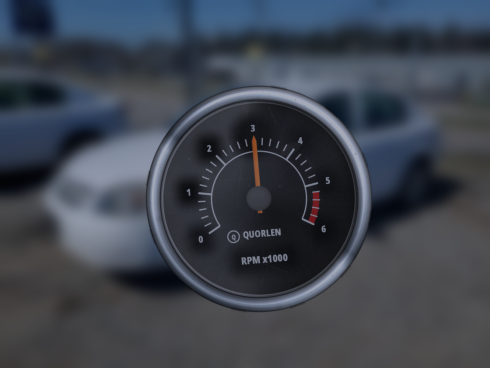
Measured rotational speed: rpm 3000
